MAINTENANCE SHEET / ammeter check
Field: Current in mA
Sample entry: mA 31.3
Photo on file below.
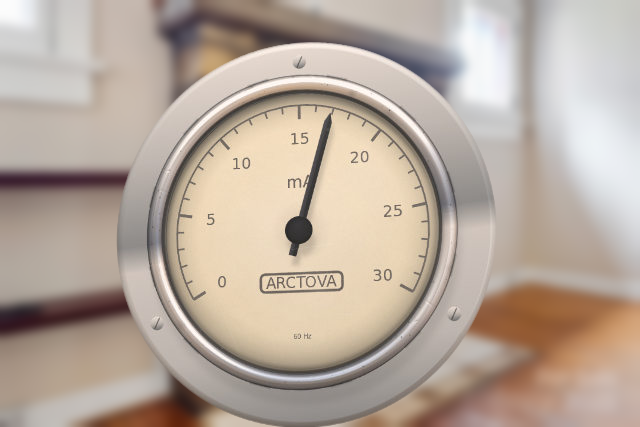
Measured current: mA 17
